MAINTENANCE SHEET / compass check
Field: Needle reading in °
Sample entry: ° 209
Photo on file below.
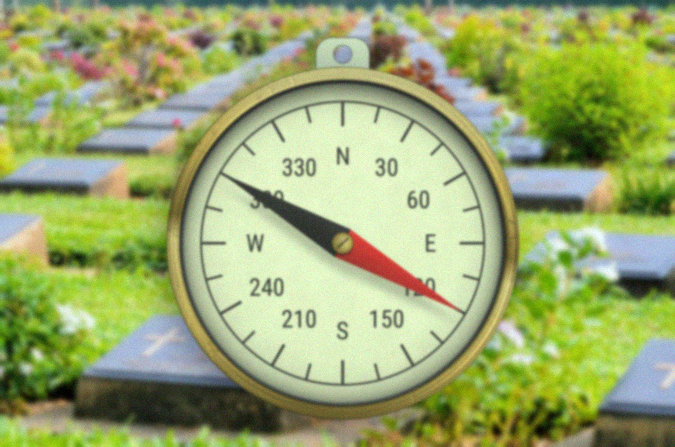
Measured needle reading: ° 120
